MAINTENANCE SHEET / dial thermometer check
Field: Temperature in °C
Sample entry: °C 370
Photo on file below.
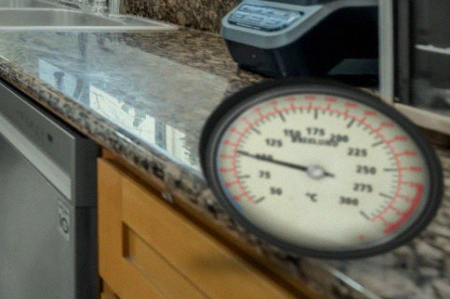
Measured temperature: °C 100
